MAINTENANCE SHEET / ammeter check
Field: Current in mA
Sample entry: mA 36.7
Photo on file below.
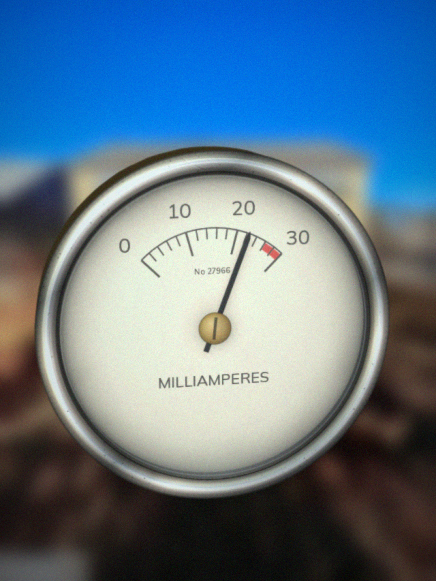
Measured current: mA 22
